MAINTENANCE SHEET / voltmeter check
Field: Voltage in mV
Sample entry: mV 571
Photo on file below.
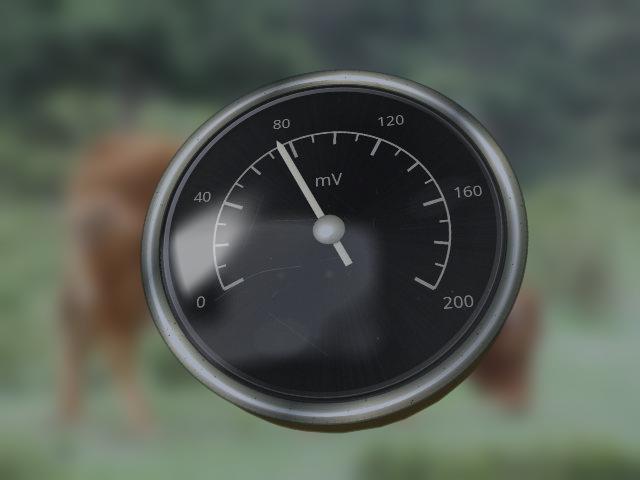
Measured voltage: mV 75
